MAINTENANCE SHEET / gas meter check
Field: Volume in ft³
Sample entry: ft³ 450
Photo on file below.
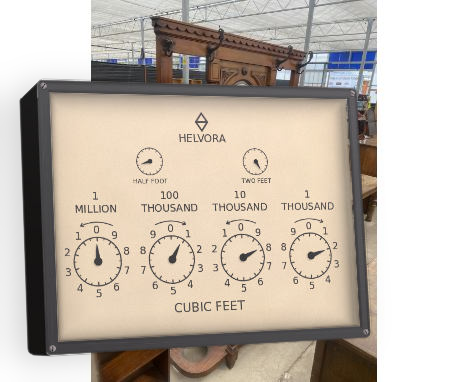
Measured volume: ft³ 8200
